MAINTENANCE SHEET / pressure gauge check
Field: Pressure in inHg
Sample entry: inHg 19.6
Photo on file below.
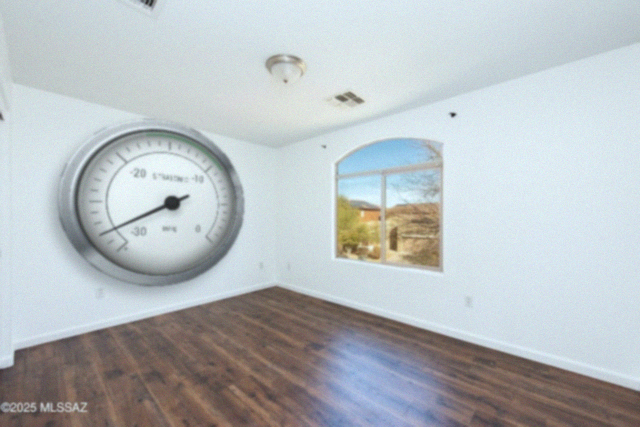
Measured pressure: inHg -28
